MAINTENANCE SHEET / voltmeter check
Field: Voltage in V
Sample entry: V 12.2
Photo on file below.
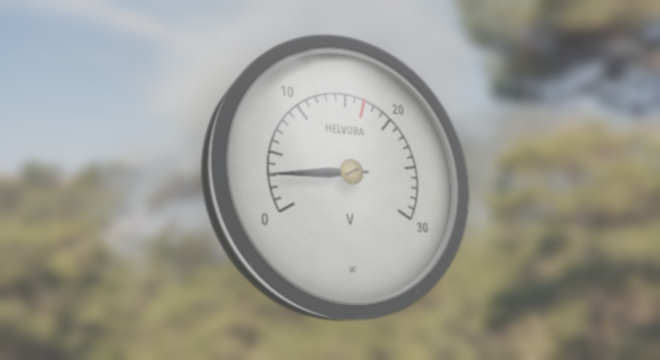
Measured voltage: V 3
